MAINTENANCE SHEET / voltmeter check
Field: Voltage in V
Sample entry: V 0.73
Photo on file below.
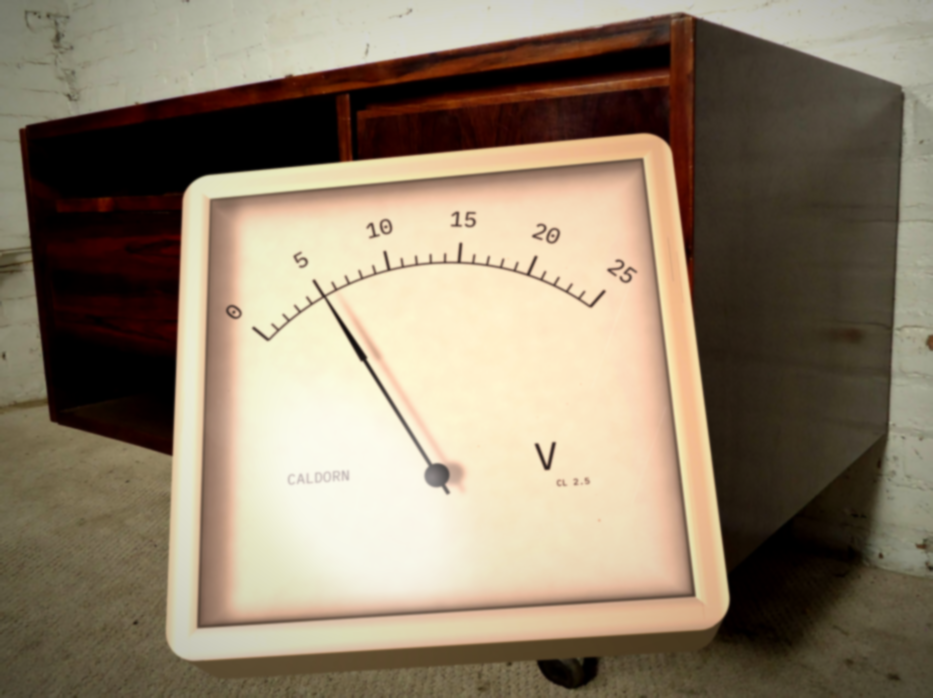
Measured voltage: V 5
